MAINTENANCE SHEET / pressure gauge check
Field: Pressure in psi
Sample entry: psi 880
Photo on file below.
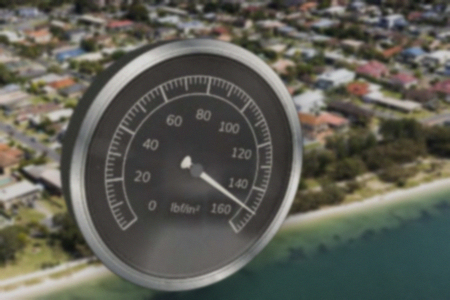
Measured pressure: psi 150
